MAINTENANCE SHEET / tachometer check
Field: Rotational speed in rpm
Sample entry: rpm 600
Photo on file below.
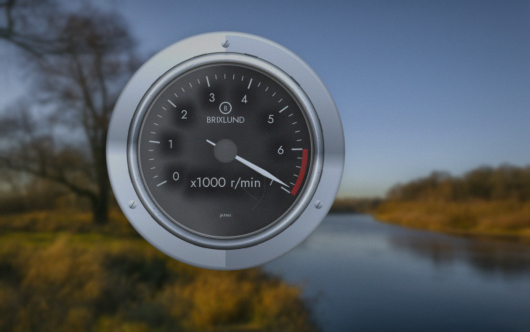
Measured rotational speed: rpm 6900
